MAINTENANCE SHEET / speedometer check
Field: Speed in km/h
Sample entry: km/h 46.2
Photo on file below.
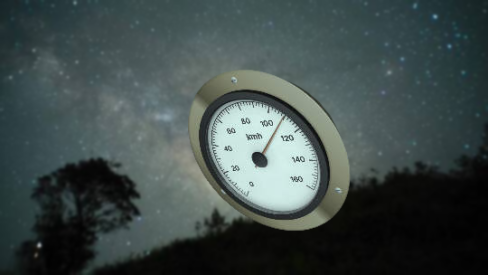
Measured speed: km/h 110
